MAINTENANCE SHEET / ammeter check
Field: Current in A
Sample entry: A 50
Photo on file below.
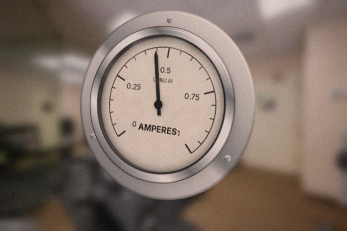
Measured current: A 0.45
